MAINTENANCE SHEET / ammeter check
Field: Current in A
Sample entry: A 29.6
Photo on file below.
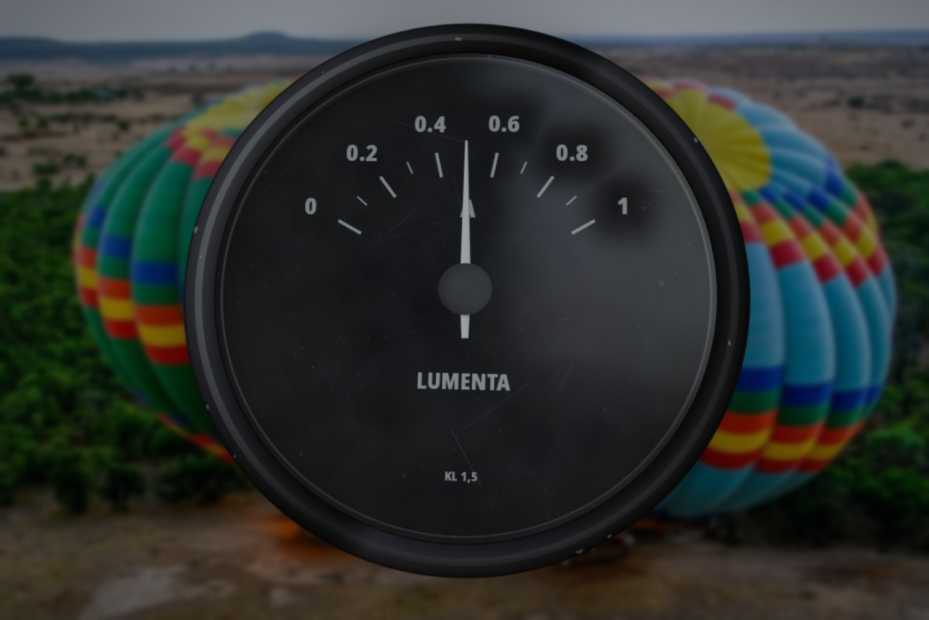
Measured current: A 0.5
